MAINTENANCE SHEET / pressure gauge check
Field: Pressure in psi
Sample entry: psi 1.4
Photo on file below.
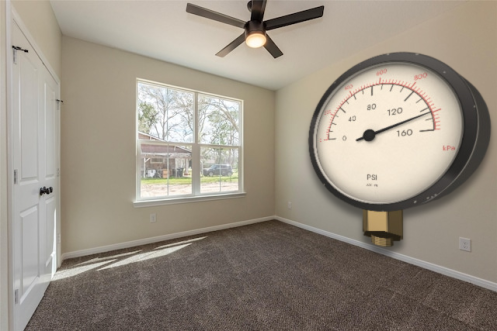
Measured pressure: psi 145
